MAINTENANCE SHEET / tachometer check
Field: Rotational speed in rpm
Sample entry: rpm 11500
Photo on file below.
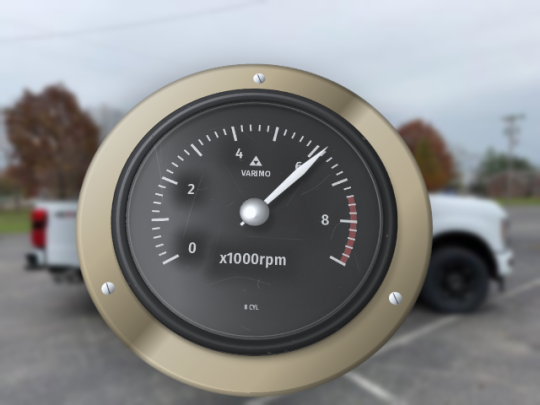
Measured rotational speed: rpm 6200
